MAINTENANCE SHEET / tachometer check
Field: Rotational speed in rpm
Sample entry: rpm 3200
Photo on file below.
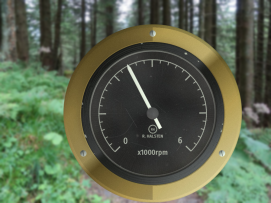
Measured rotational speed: rpm 2400
